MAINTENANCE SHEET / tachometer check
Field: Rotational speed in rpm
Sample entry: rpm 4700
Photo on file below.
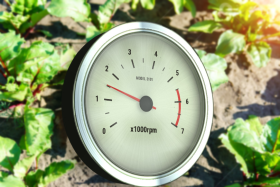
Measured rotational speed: rpm 1500
